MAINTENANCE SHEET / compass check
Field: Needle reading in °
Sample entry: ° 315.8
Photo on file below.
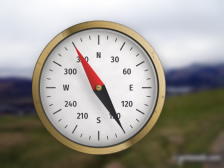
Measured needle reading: ° 330
